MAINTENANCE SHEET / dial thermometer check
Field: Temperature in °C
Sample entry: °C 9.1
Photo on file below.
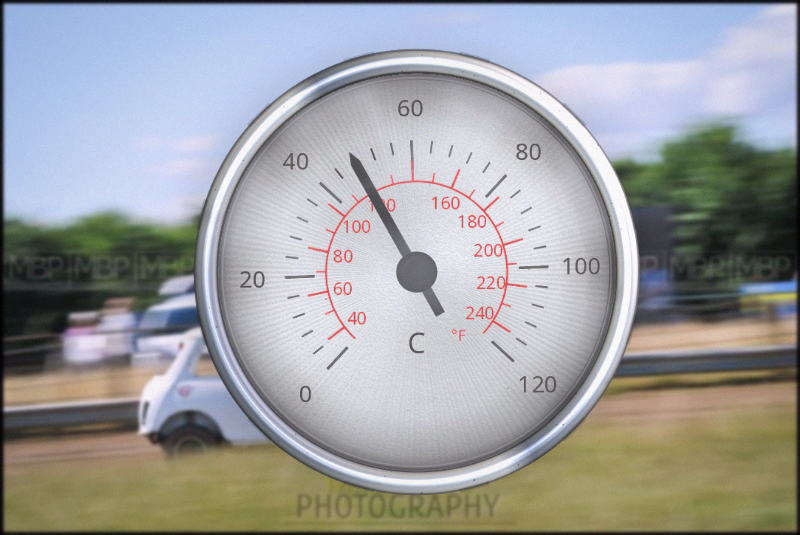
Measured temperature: °C 48
